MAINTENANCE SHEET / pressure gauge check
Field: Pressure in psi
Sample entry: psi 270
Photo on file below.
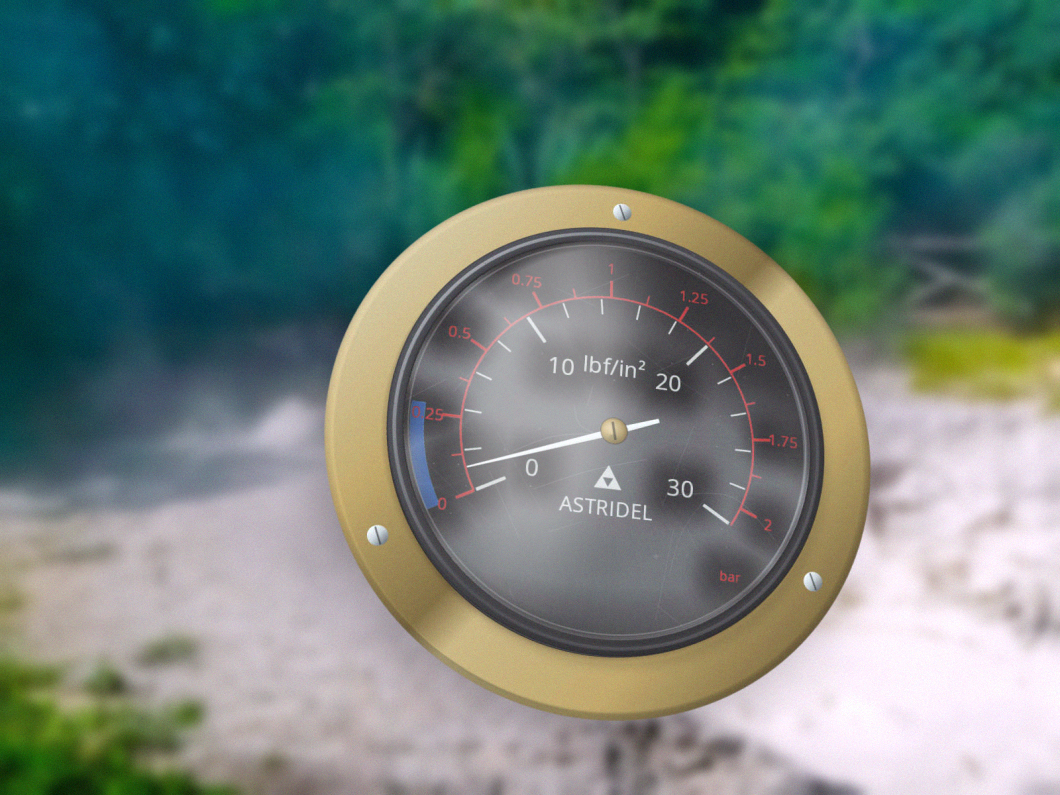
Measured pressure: psi 1
